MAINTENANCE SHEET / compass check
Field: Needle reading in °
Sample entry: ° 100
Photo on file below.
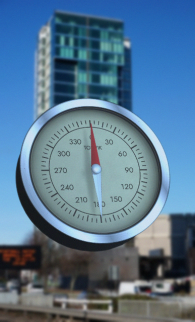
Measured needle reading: ° 0
